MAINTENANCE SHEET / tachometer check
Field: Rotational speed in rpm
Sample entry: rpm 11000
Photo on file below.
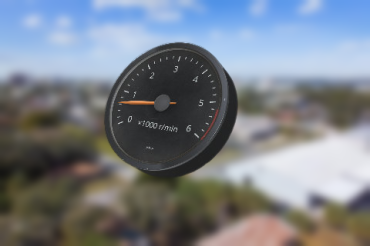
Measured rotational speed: rpm 600
